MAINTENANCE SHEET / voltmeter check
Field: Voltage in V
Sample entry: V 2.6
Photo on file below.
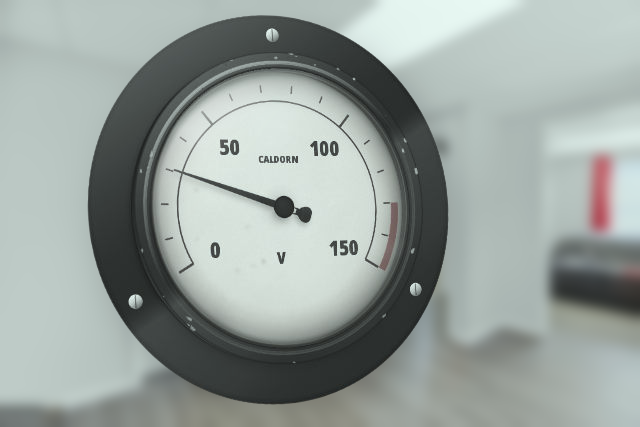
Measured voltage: V 30
